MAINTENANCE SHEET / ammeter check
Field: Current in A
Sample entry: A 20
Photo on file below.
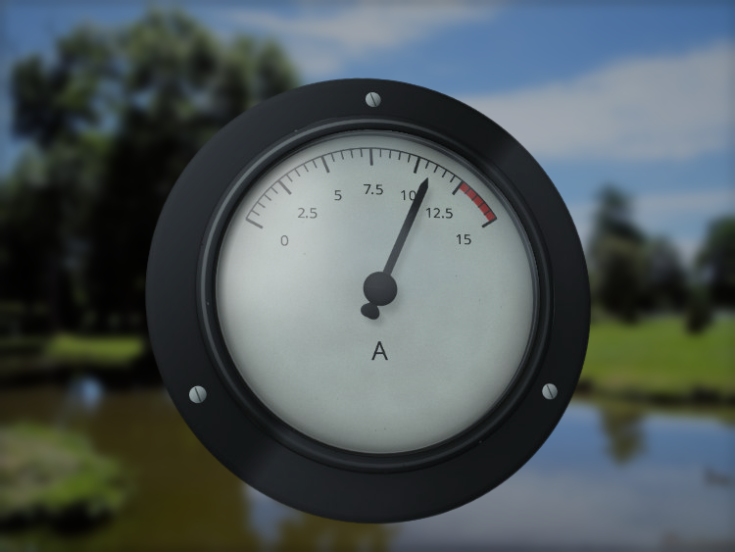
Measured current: A 10.75
